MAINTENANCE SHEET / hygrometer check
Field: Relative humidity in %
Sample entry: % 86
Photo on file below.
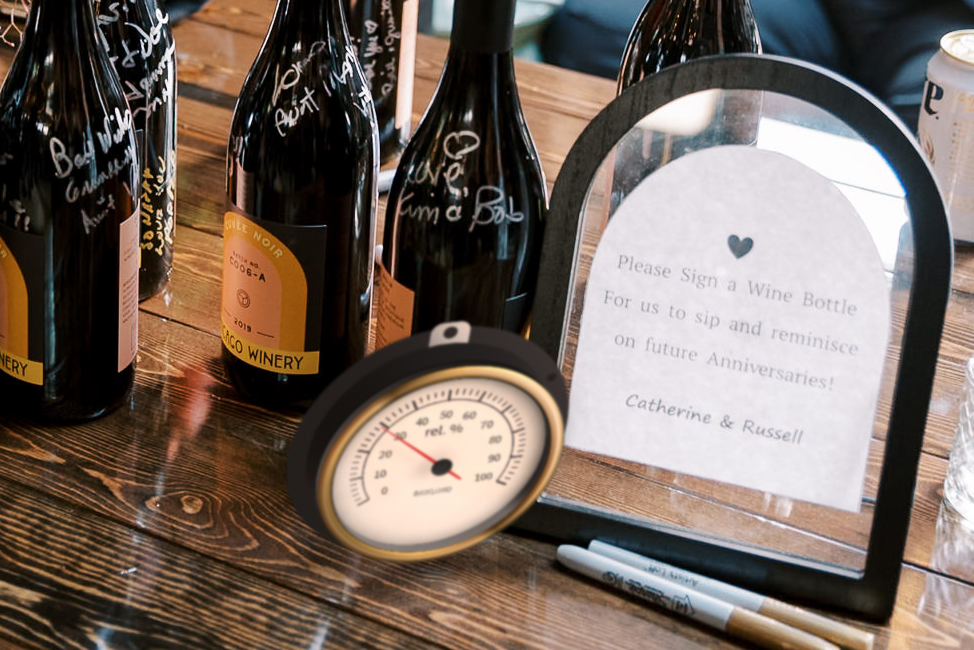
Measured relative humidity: % 30
